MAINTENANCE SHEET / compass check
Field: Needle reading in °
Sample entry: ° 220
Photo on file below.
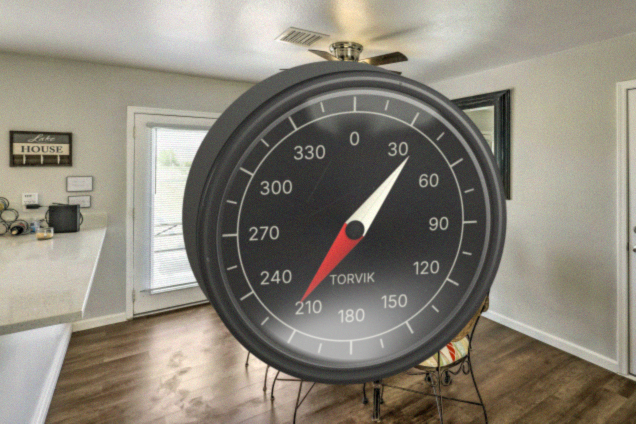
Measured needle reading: ° 217.5
